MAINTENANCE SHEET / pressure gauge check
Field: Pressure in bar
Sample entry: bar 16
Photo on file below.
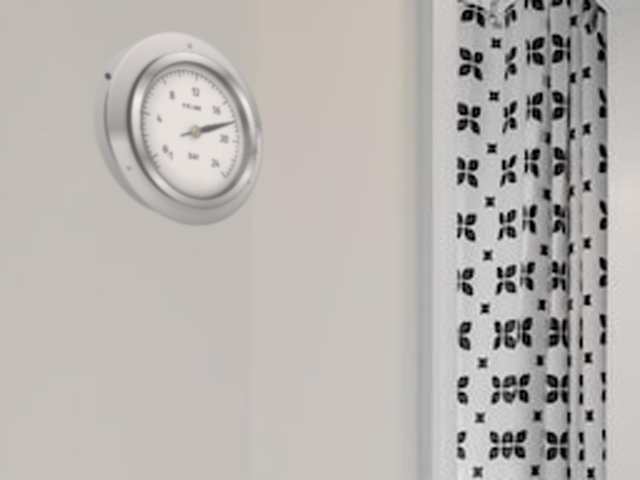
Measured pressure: bar 18
